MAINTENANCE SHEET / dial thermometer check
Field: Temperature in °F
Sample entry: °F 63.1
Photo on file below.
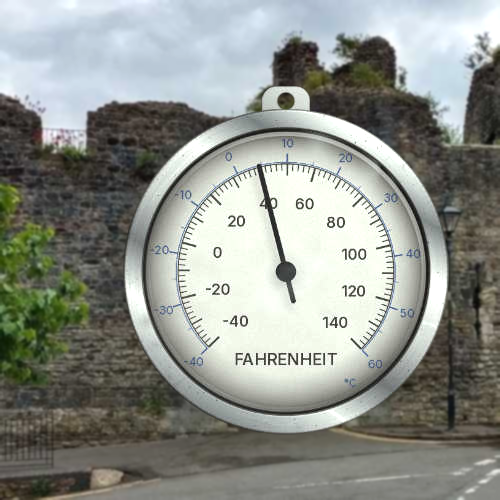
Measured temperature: °F 40
